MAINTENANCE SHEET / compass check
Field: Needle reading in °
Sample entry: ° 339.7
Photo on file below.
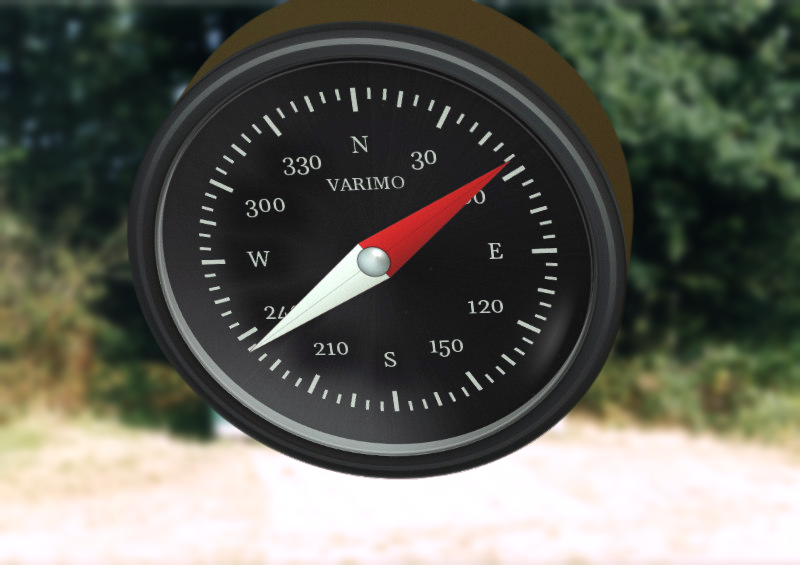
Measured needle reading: ° 55
